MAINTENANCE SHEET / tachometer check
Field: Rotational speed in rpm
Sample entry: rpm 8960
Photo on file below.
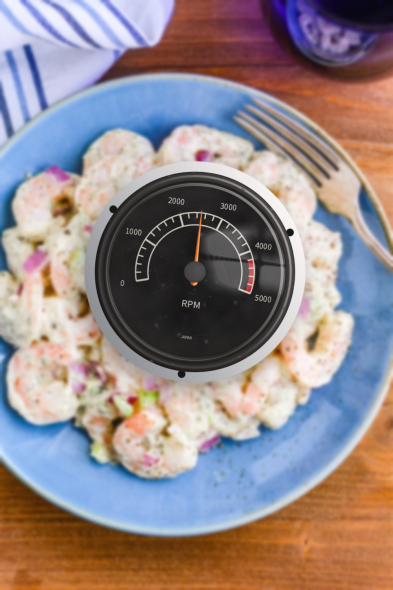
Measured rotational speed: rpm 2500
